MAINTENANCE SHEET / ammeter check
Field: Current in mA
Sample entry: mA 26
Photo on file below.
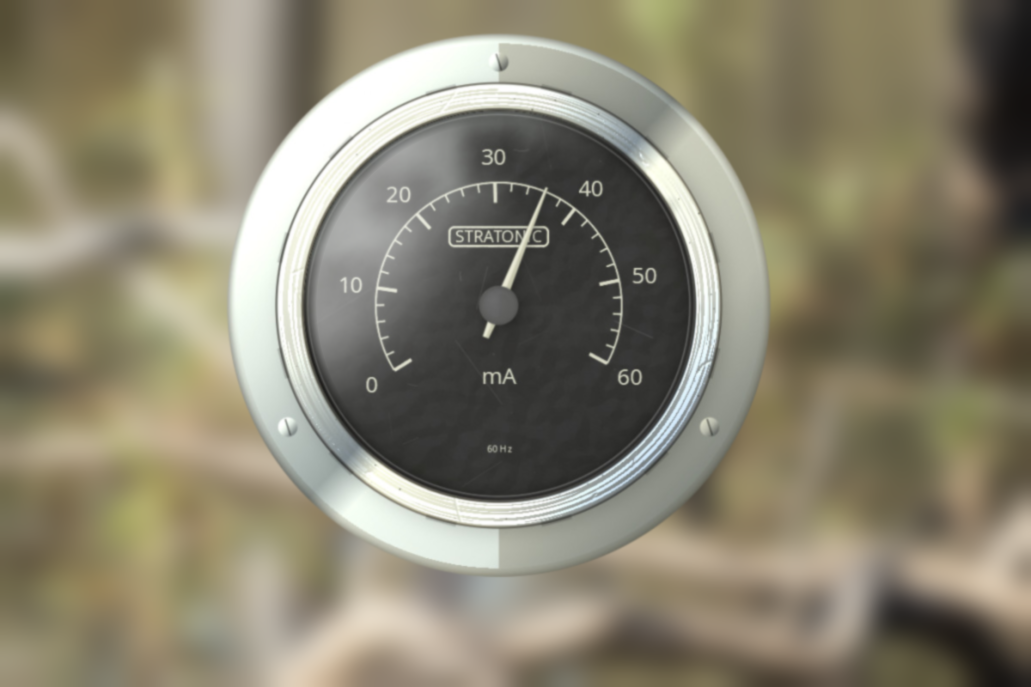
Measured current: mA 36
